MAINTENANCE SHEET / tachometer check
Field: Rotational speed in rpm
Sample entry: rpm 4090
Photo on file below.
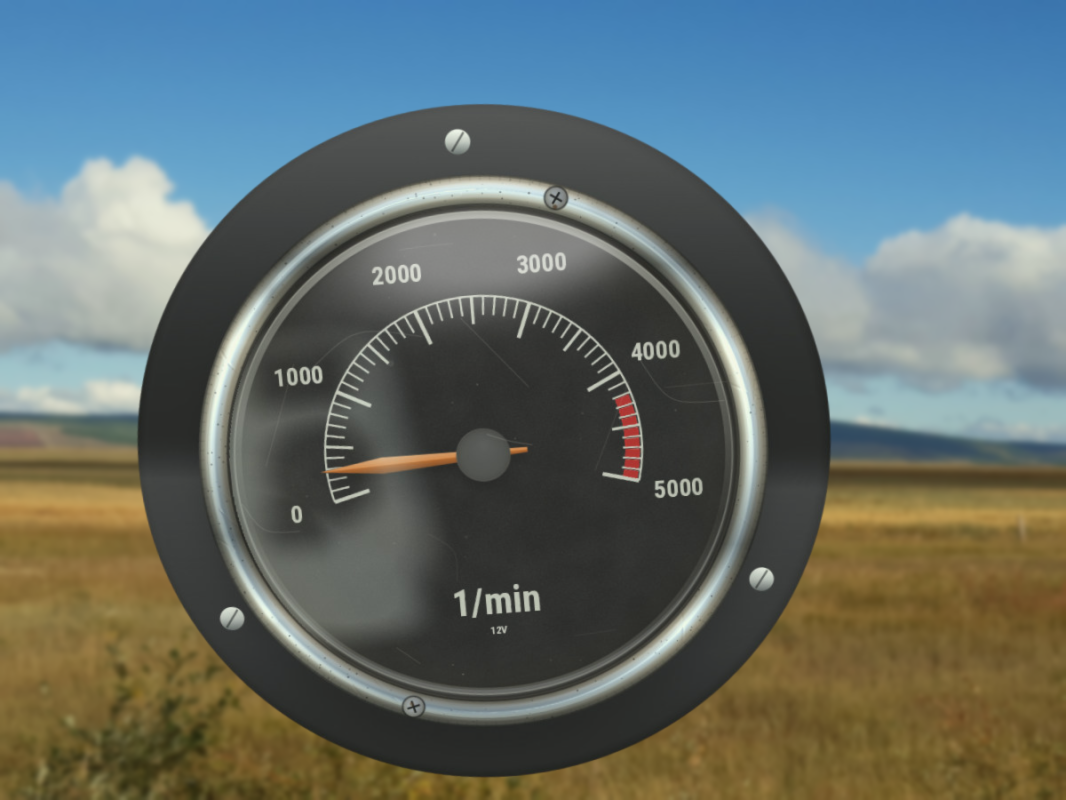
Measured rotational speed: rpm 300
